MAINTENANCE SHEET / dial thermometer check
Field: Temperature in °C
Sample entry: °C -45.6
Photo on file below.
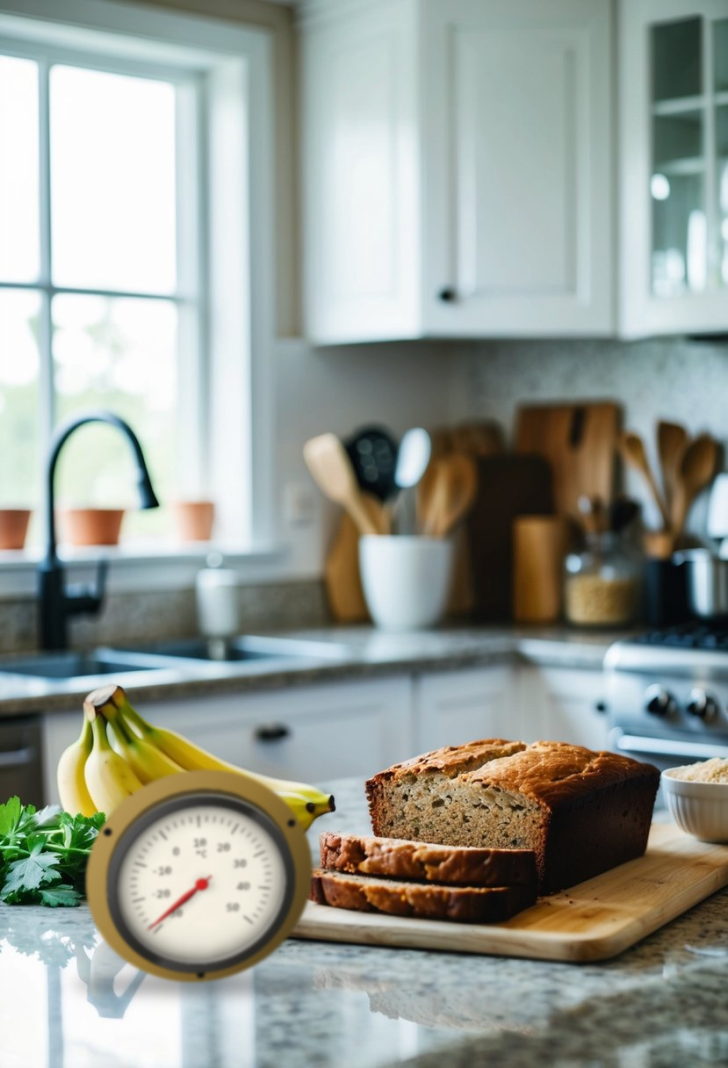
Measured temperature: °C -28
